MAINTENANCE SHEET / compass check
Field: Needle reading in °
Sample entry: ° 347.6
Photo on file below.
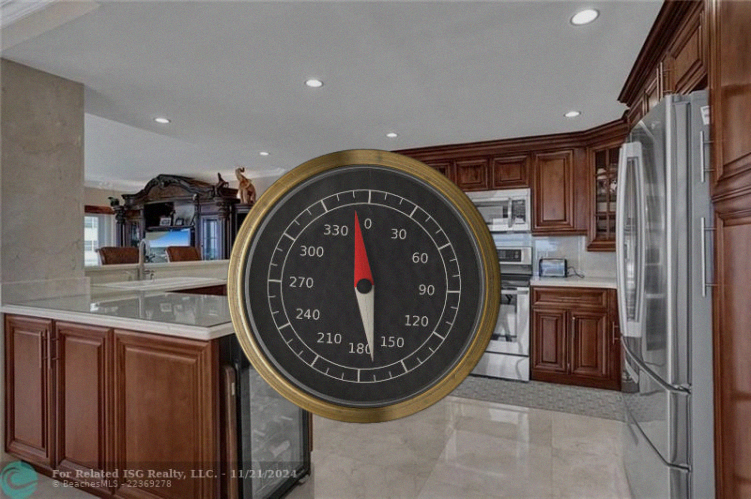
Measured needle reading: ° 350
